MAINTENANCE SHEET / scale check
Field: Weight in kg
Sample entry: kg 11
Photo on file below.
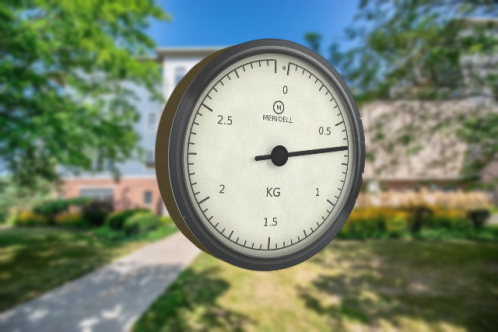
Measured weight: kg 0.65
